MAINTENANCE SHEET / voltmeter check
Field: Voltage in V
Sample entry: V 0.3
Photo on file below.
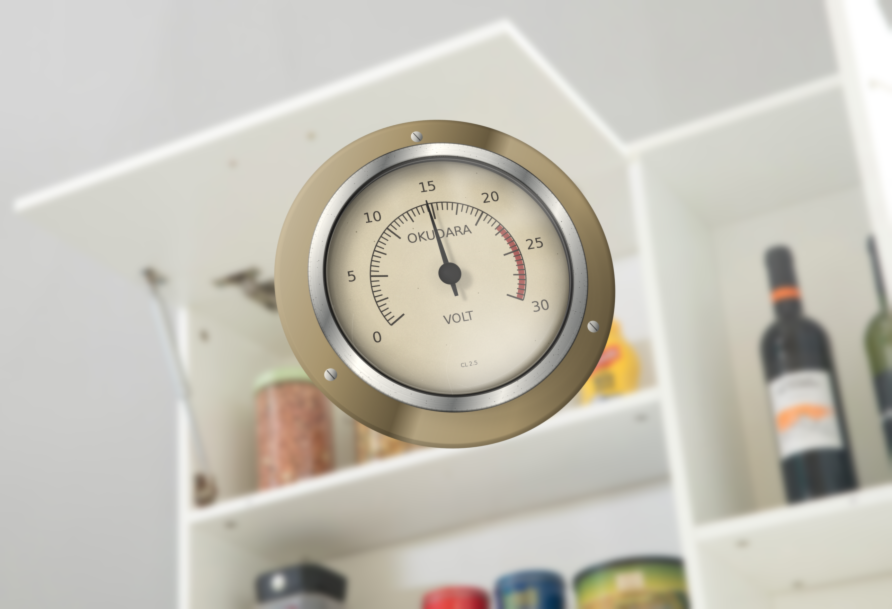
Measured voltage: V 14.5
